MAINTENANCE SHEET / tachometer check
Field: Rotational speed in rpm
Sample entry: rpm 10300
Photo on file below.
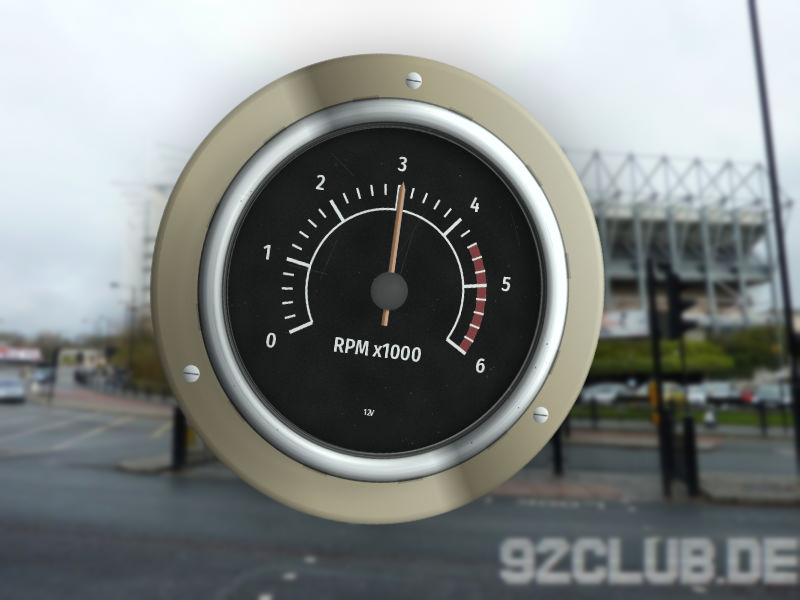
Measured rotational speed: rpm 3000
